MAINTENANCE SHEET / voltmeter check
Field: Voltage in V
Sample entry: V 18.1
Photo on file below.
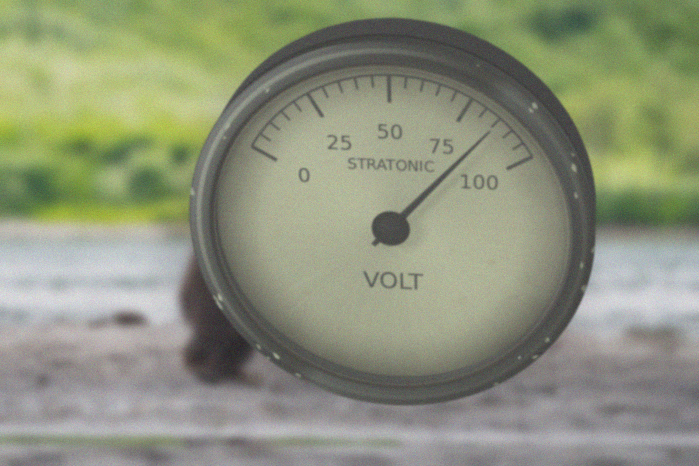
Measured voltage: V 85
